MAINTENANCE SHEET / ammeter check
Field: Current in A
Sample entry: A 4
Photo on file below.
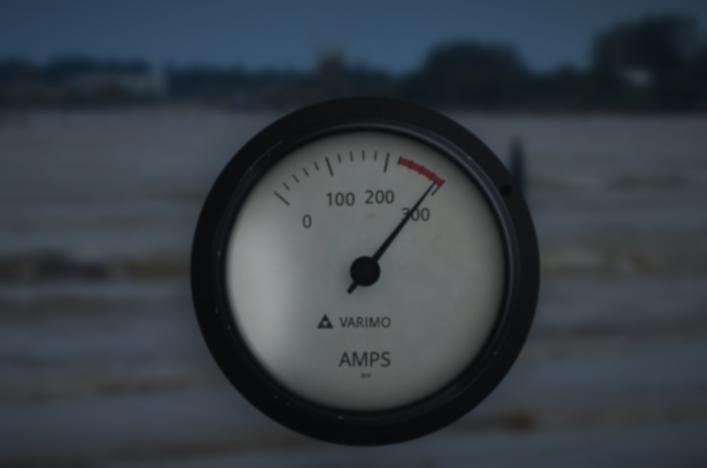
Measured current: A 290
